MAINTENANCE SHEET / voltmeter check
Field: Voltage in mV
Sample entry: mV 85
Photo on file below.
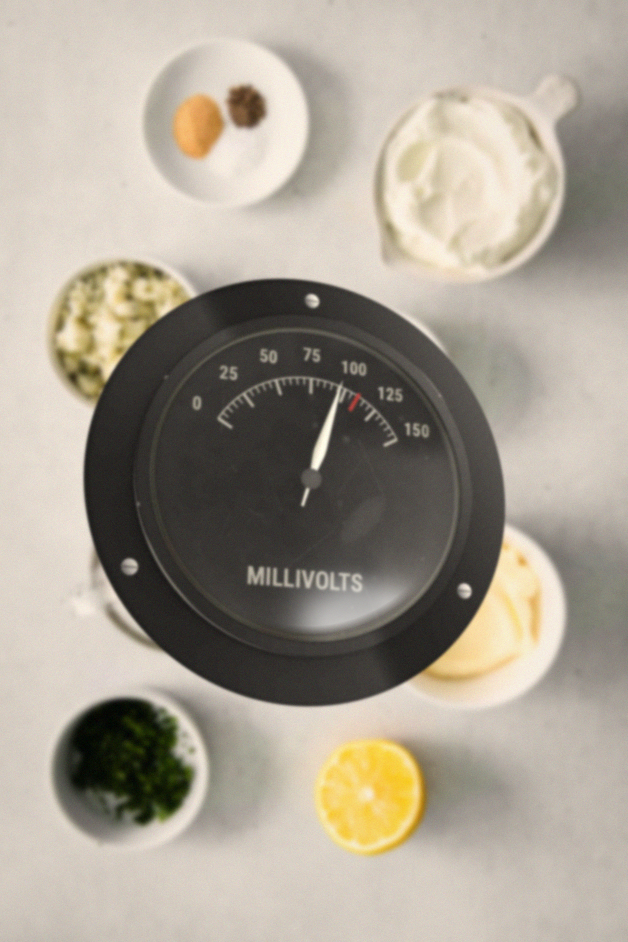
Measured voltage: mV 95
